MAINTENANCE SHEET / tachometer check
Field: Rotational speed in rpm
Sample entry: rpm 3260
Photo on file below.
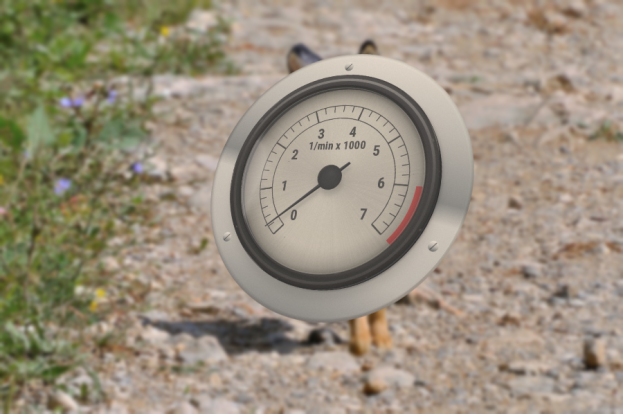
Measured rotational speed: rpm 200
